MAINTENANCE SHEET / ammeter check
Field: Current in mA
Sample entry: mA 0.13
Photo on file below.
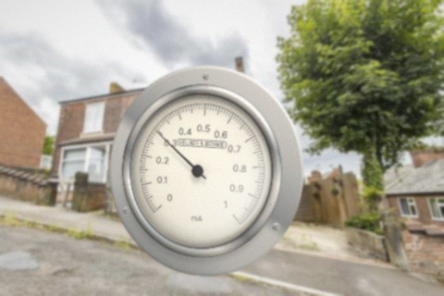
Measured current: mA 0.3
